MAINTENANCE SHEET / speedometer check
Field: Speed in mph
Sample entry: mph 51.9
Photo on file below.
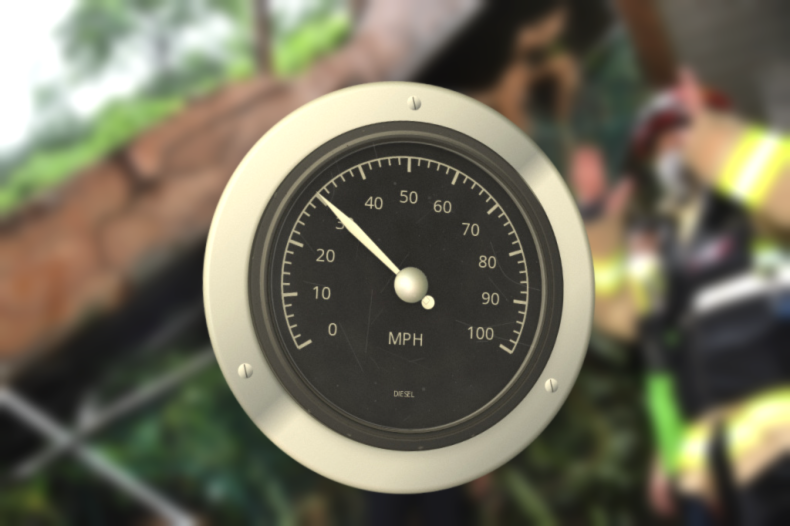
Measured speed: mph 30
